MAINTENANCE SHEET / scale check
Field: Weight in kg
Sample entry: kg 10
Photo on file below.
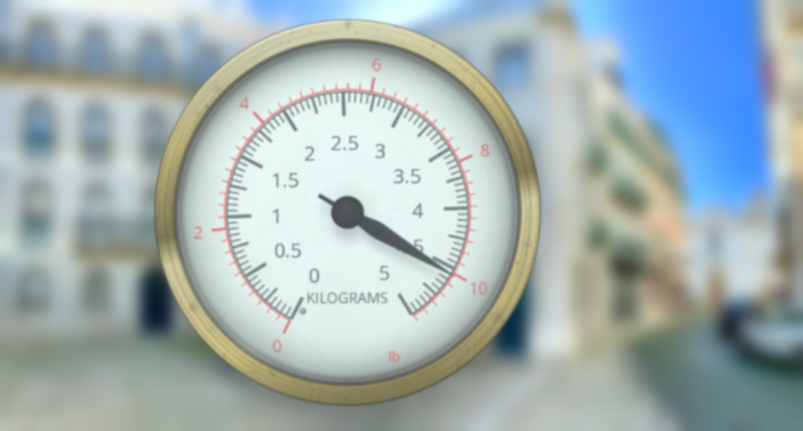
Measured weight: kg 4.55
